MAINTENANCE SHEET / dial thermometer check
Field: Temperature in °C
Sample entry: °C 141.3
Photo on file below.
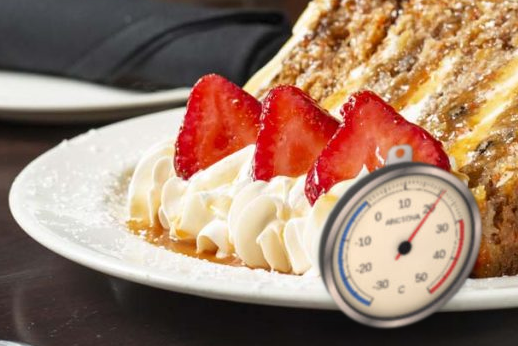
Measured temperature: °C 20
